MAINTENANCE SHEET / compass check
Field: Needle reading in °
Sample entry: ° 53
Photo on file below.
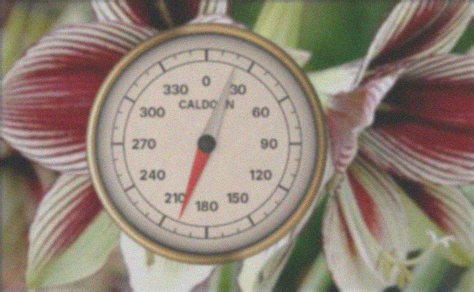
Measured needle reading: ° 200
